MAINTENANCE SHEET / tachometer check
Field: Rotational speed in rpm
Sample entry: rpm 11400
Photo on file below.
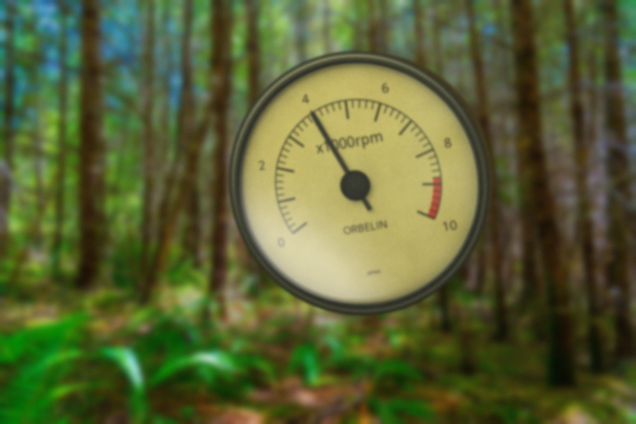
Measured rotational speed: rpm 4000
